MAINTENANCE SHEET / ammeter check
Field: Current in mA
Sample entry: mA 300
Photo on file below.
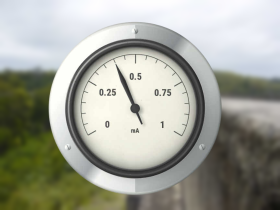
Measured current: mA 0.4
